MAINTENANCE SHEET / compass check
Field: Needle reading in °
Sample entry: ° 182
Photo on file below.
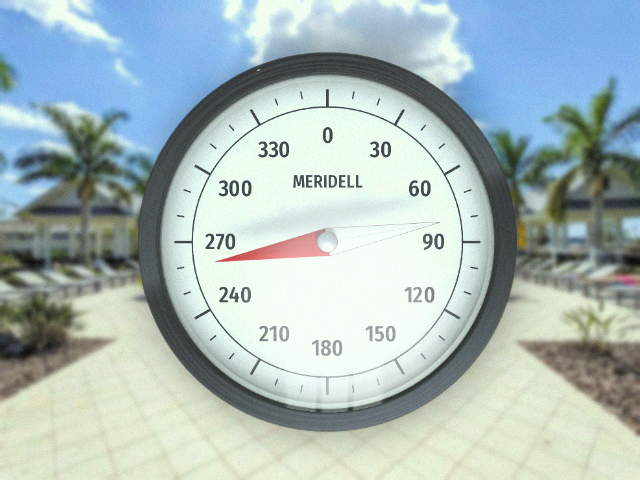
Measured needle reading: ° 260
